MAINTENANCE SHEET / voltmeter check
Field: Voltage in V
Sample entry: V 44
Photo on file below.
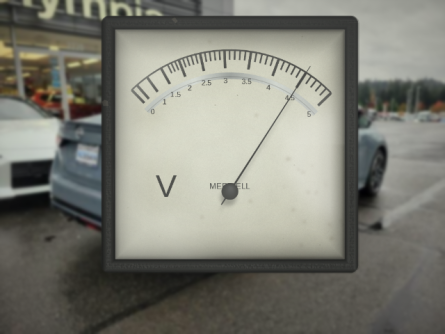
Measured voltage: V 4.5
